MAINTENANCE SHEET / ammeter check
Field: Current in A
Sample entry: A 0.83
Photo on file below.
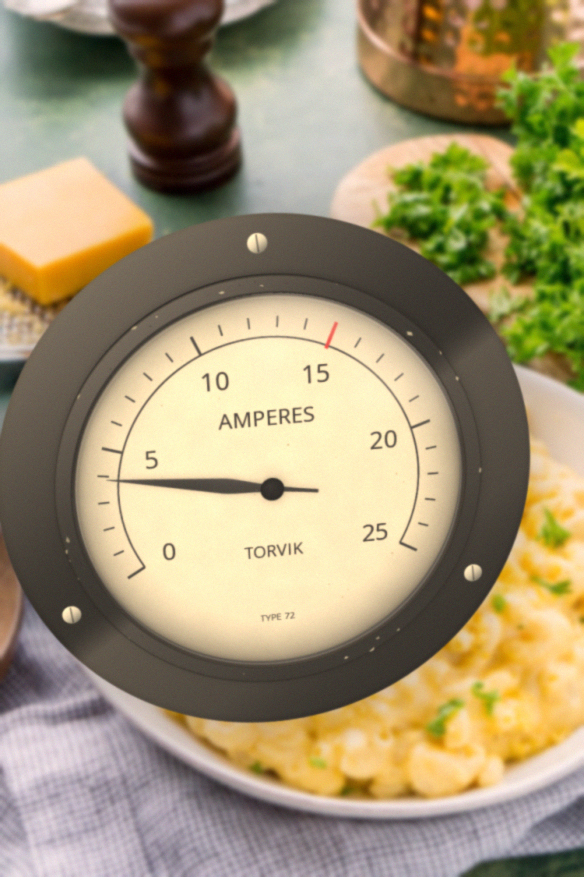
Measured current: A 4
